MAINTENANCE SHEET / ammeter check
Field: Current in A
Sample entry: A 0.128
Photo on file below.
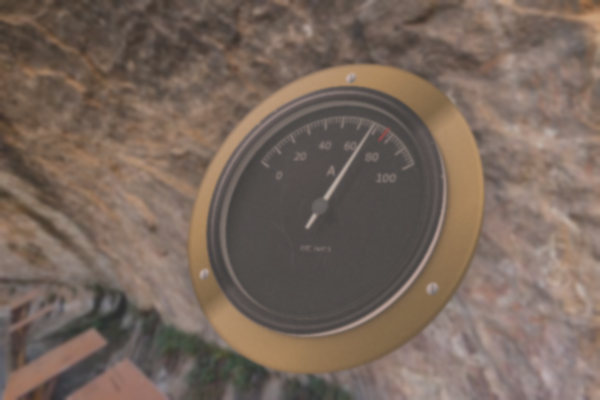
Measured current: A 70
